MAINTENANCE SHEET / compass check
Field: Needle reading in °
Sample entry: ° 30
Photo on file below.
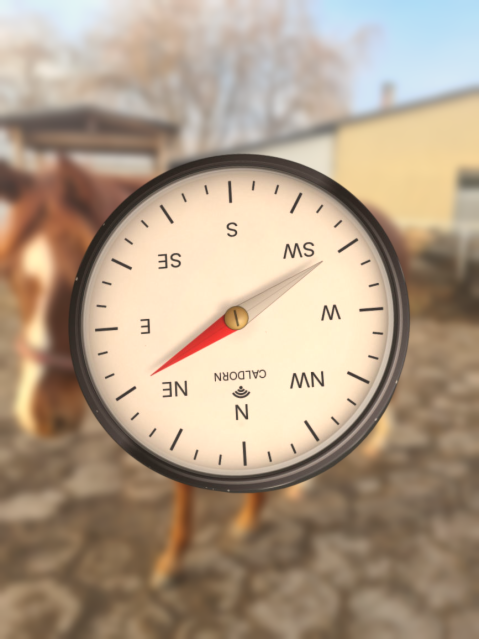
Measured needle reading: ° 60
